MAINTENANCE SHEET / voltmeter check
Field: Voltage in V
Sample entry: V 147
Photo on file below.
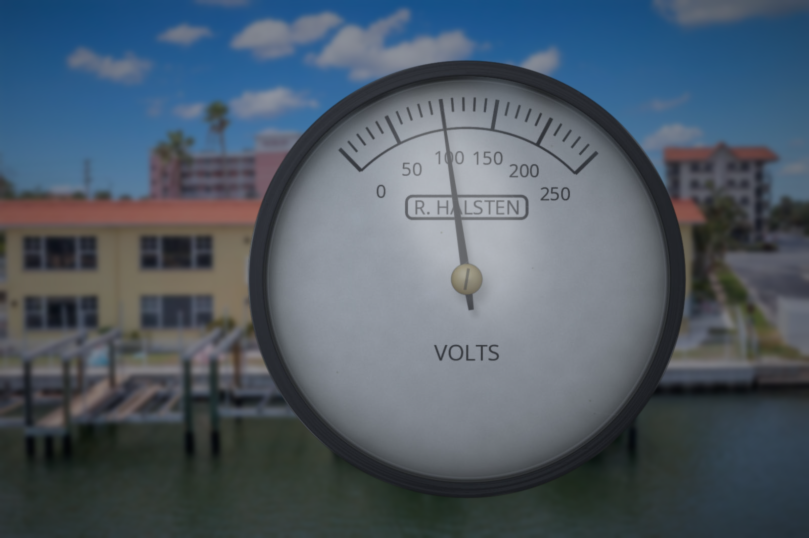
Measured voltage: V 100
